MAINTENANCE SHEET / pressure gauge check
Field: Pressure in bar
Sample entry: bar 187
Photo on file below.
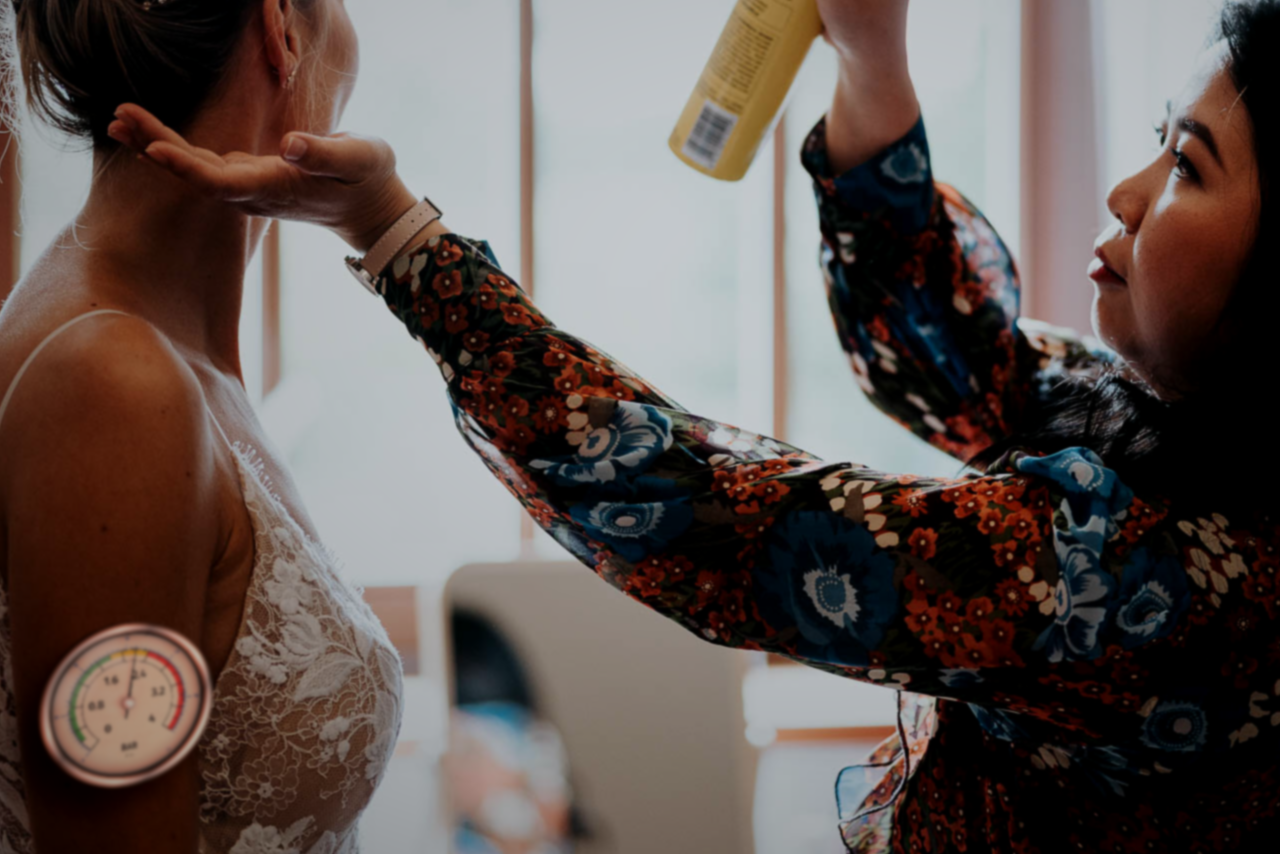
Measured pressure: bar 2.2
